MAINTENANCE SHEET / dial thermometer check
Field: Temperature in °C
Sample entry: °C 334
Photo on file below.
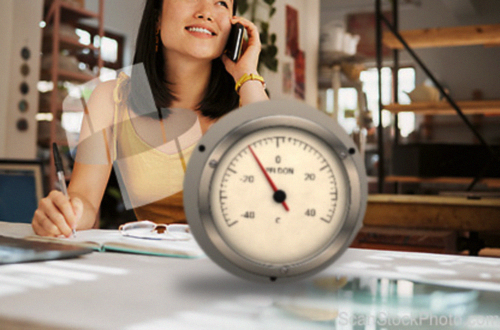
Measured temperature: °C -10
